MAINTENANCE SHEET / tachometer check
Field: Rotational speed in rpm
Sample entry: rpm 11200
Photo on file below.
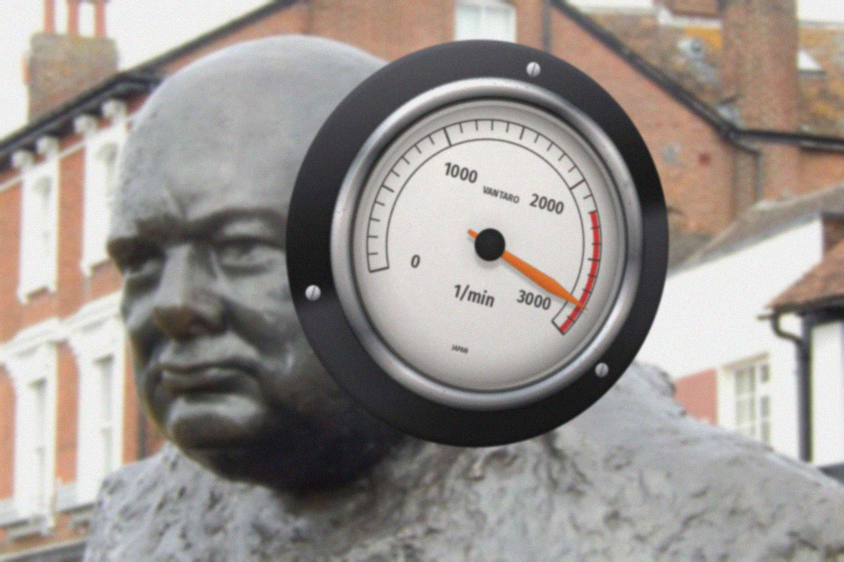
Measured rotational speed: rpm 2800
